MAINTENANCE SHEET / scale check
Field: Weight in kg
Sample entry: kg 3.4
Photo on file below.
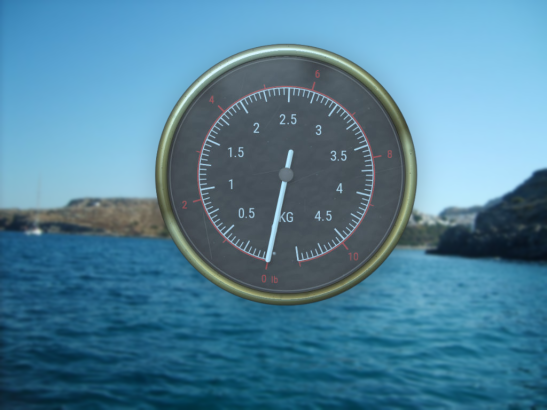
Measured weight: kg 0
